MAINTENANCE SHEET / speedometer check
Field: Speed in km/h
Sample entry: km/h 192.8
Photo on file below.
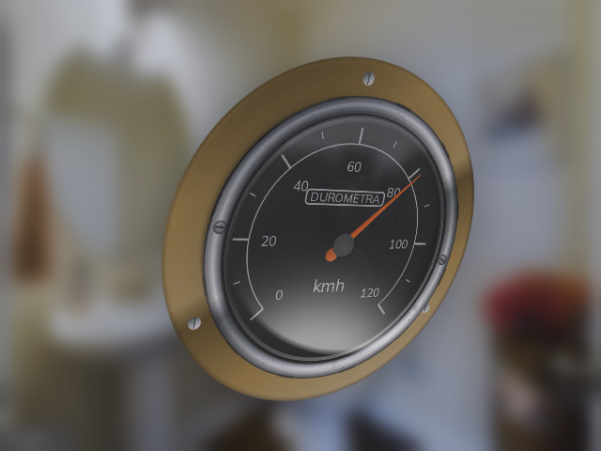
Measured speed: km/h 80
